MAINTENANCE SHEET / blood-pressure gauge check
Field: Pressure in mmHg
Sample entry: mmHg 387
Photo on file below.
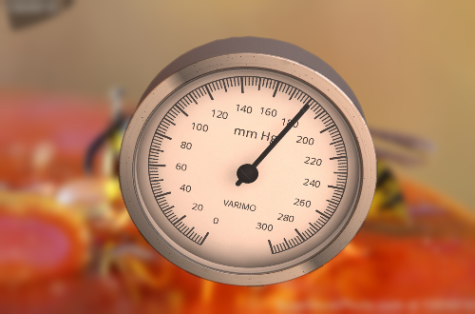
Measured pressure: mmHg 180
